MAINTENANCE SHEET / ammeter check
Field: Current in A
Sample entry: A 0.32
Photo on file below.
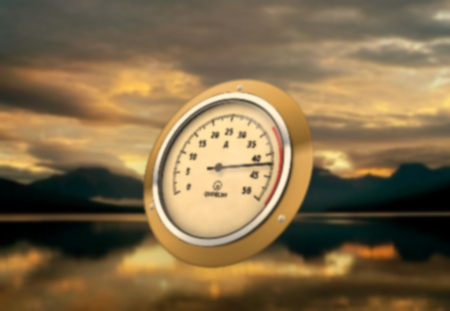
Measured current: A 42.5
